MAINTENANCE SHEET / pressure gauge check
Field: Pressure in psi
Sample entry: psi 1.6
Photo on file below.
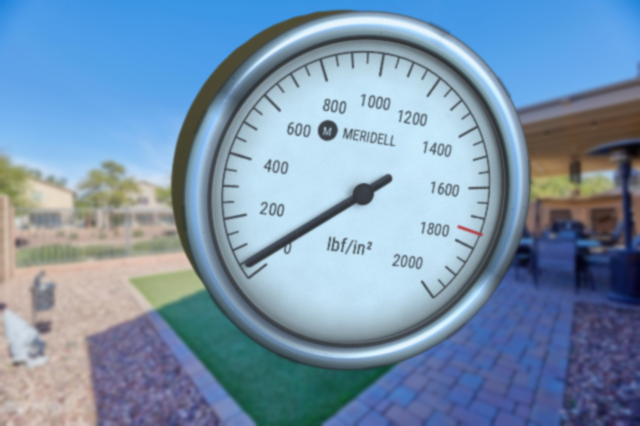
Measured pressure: psi 50
